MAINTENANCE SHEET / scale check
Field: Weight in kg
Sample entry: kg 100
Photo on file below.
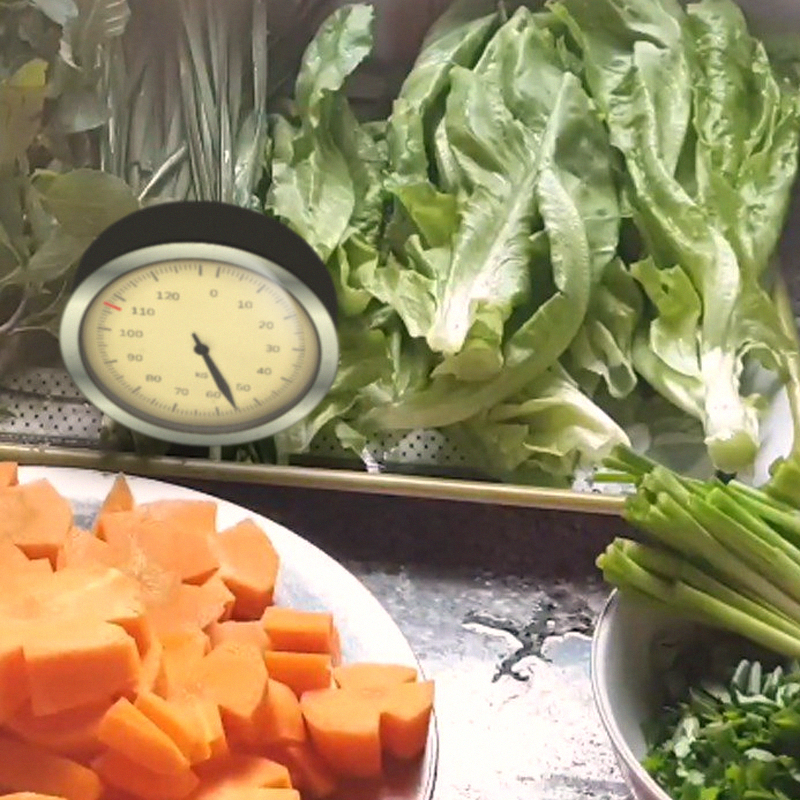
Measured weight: kg 55
